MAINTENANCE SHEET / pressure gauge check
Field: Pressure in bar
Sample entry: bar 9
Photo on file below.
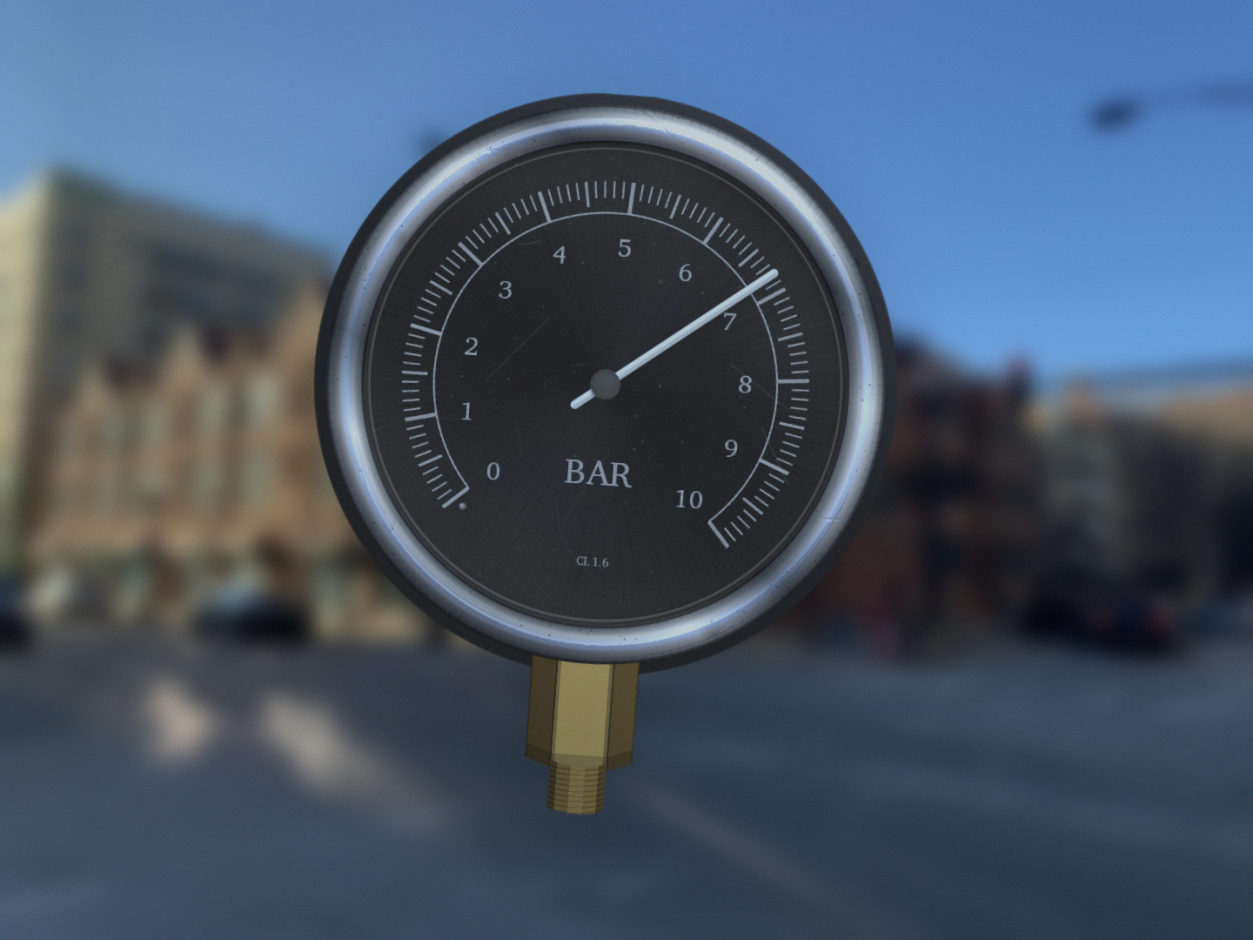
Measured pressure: bar 6.8
